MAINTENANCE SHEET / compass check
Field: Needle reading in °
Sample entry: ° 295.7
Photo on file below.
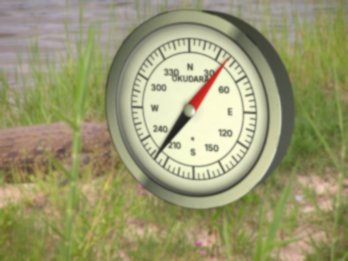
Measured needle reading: ° 40
